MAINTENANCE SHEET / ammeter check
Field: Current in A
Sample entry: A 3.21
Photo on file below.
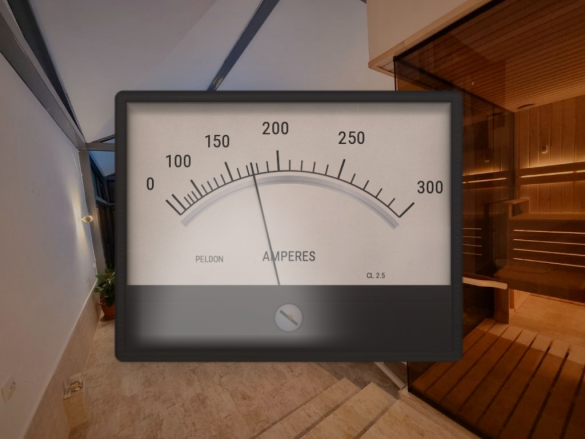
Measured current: A 175
